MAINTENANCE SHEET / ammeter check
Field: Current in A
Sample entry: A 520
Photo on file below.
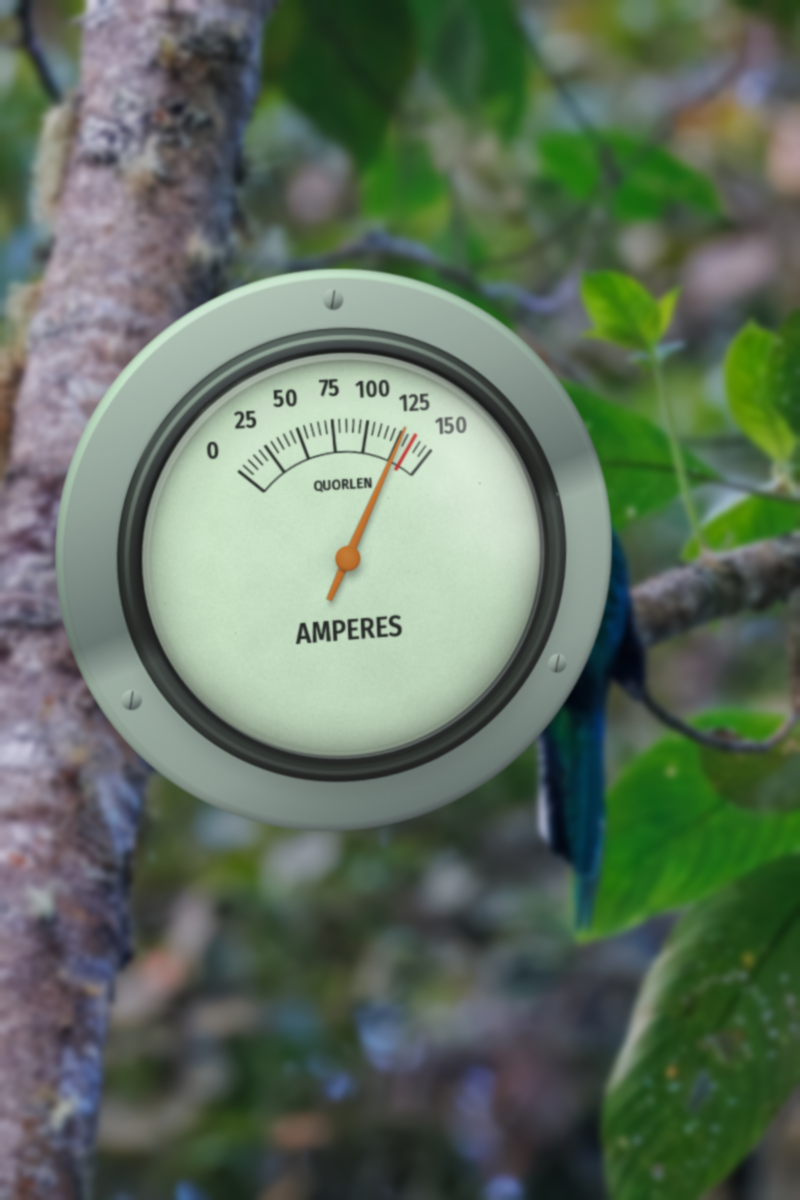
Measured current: A 125
